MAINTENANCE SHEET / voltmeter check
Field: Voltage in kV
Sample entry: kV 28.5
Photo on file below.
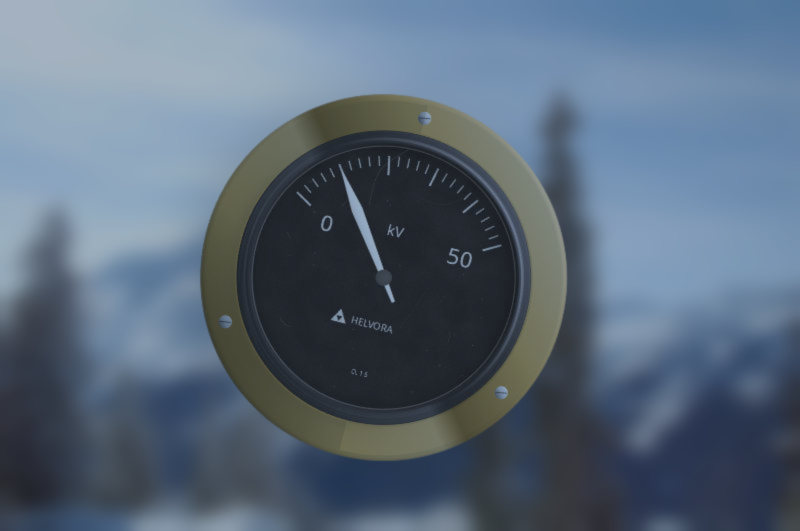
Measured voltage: kV 10
